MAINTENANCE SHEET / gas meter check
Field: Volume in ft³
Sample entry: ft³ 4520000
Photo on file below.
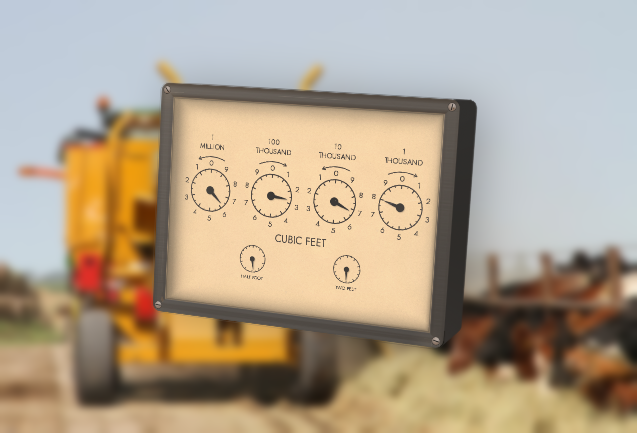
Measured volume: ft³ 626800
